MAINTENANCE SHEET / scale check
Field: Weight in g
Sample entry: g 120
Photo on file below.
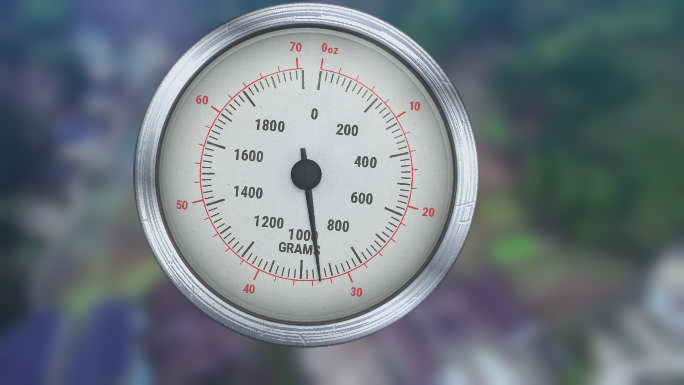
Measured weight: g 940
